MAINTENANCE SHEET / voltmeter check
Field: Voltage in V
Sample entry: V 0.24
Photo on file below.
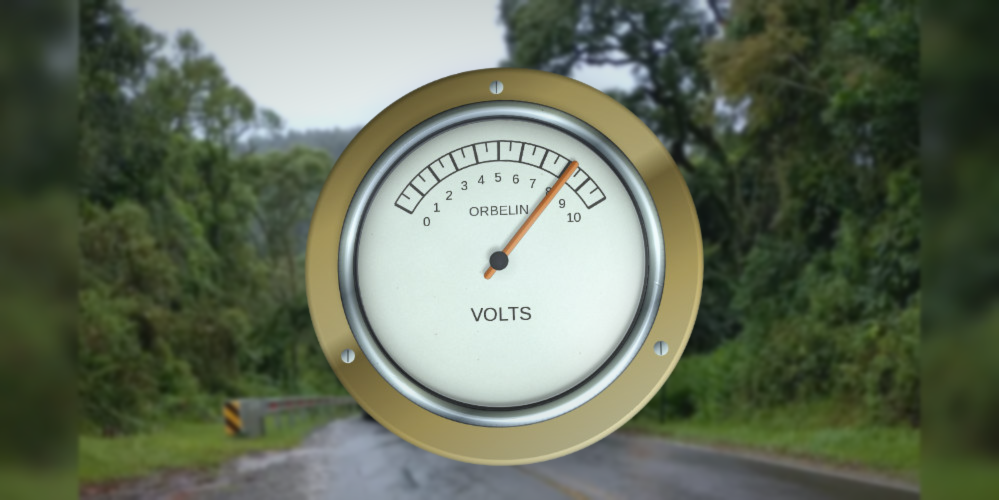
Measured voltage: V 8.25
